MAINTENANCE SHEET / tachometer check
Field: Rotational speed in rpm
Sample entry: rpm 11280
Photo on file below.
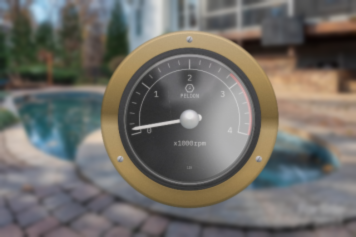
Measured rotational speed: rpm 100
